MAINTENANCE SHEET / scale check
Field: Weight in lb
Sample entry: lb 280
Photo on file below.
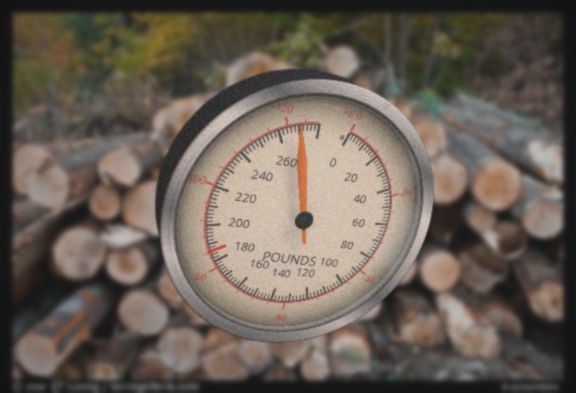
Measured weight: lb 270
